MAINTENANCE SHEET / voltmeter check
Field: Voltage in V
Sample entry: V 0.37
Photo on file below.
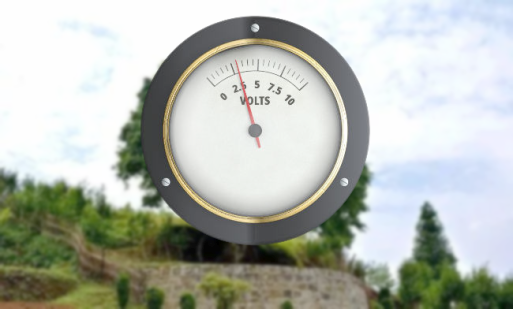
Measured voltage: V 3
